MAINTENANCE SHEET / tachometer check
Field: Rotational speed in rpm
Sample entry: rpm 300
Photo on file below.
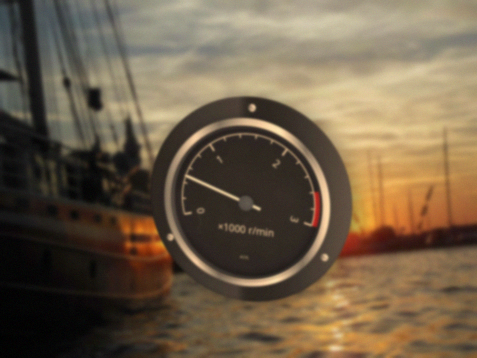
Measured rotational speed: rpm 500
